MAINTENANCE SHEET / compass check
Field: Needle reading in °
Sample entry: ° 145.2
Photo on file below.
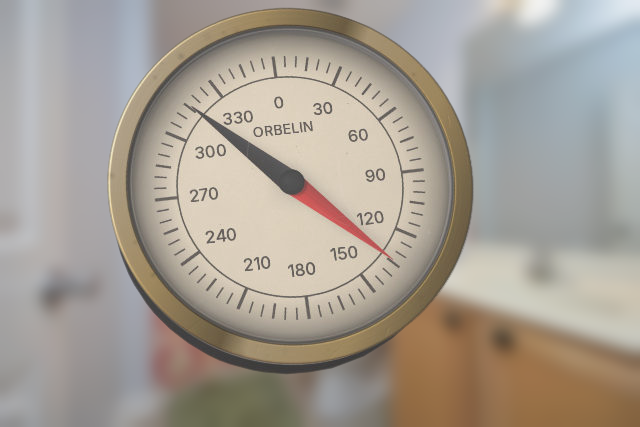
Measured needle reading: ° 135
